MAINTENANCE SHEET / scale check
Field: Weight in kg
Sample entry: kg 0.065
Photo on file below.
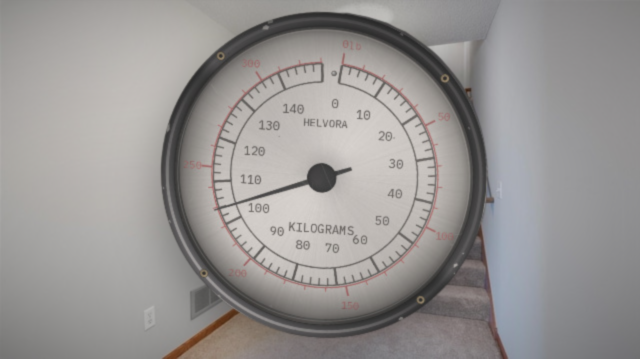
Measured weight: kg 104
